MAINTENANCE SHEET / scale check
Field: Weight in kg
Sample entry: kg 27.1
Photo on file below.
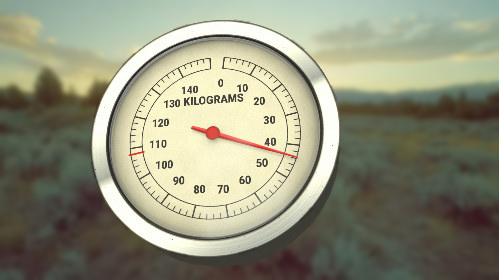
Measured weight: kg 44
